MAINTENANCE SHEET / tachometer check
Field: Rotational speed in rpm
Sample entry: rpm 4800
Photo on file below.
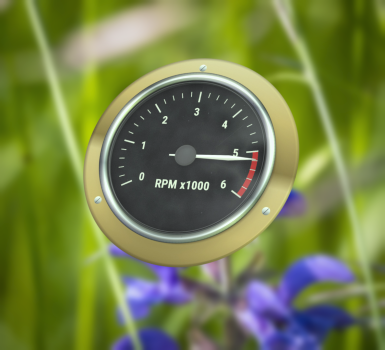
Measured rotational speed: rpm 5200
